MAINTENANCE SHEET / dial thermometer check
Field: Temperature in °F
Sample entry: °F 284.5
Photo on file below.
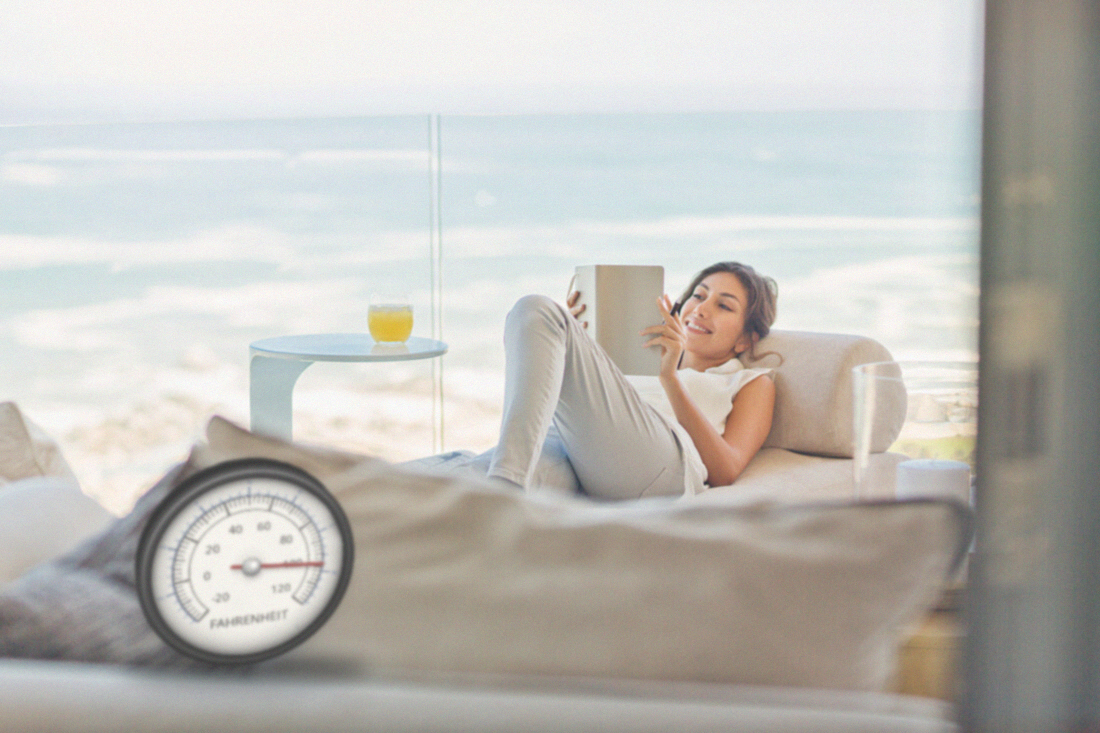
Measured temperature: °F 100
